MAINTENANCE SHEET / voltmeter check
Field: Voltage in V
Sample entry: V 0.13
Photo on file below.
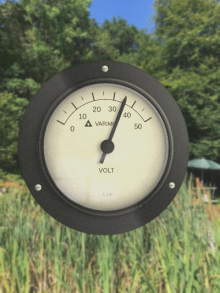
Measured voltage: V 35
